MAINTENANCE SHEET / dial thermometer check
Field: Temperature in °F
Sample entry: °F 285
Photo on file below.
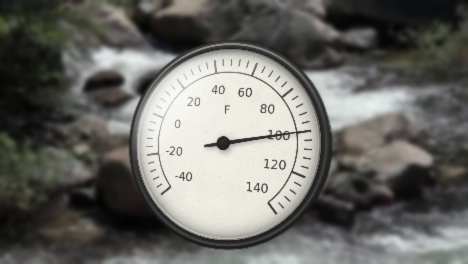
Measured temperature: °F 100
